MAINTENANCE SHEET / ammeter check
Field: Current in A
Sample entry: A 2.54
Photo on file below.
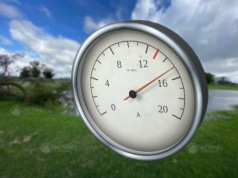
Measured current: A 15
